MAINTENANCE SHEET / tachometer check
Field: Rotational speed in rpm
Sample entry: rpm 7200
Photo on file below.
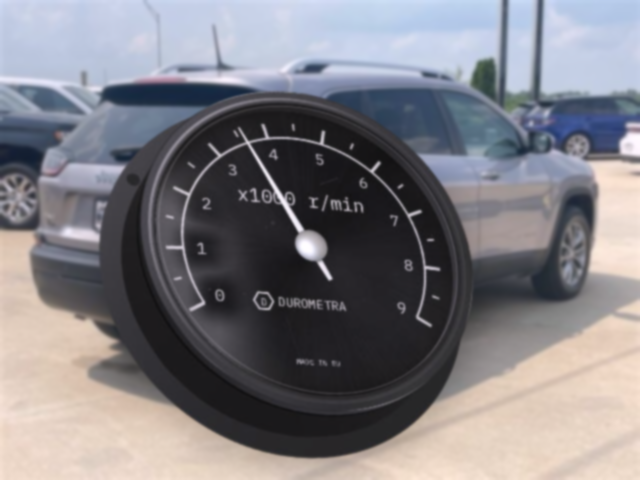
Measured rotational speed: rpm 3500
